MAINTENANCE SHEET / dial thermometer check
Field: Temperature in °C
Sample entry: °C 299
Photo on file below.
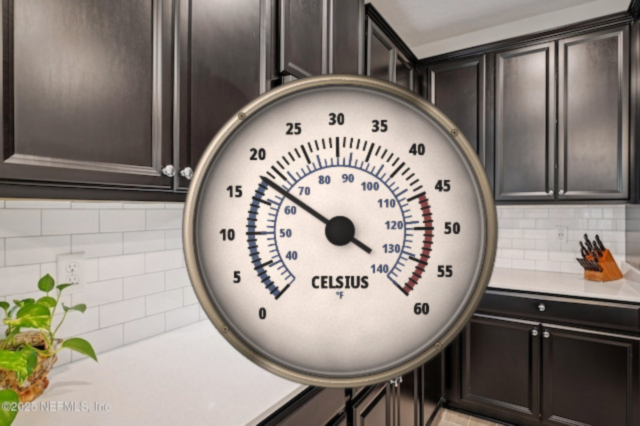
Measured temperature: °C 18
